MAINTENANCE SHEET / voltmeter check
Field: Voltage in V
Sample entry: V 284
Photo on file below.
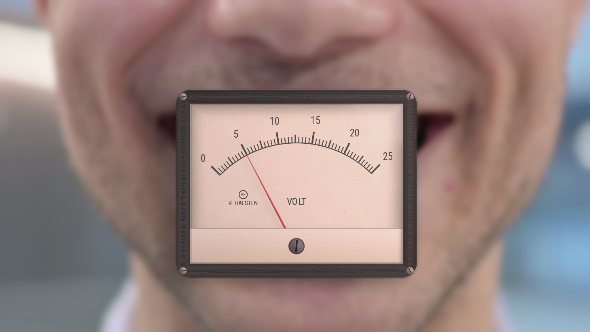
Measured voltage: V 5
